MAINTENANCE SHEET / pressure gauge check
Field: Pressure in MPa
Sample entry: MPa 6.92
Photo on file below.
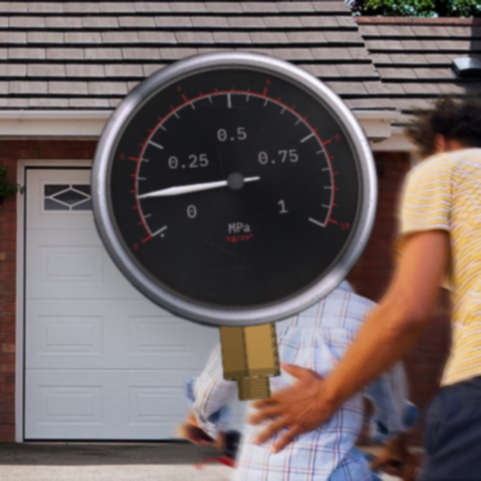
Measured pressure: MPa 0.1
